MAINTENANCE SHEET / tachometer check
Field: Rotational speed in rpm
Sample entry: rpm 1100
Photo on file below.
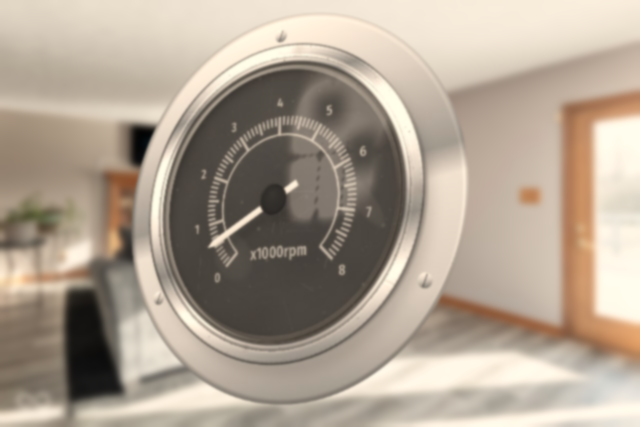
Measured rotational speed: rpm 500
